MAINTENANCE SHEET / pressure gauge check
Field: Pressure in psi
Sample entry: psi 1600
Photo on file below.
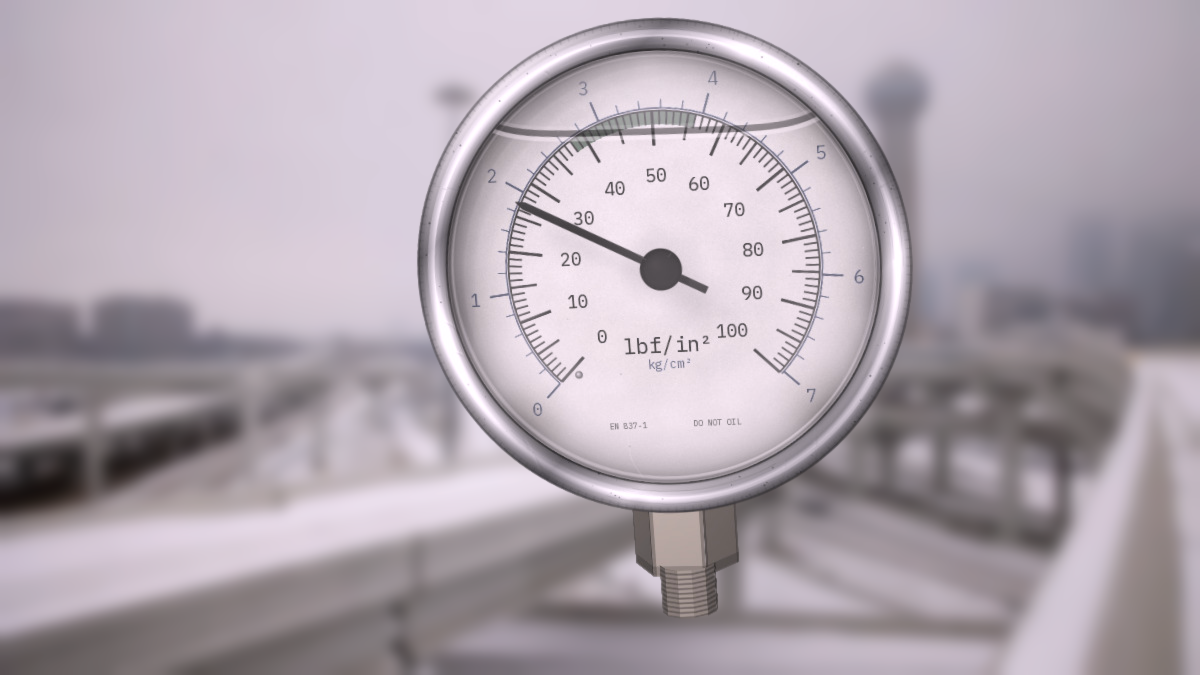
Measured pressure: psi 27
